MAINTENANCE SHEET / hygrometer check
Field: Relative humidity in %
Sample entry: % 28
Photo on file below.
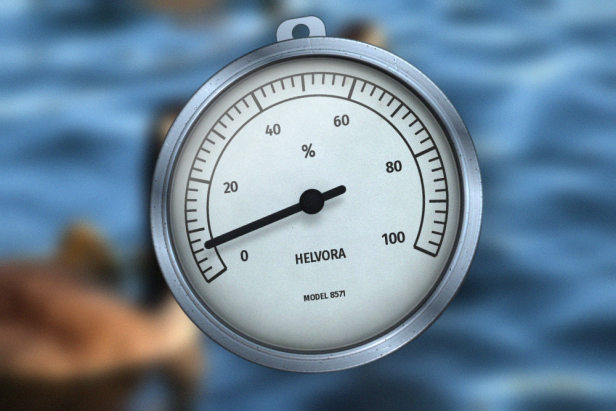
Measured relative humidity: % 6
